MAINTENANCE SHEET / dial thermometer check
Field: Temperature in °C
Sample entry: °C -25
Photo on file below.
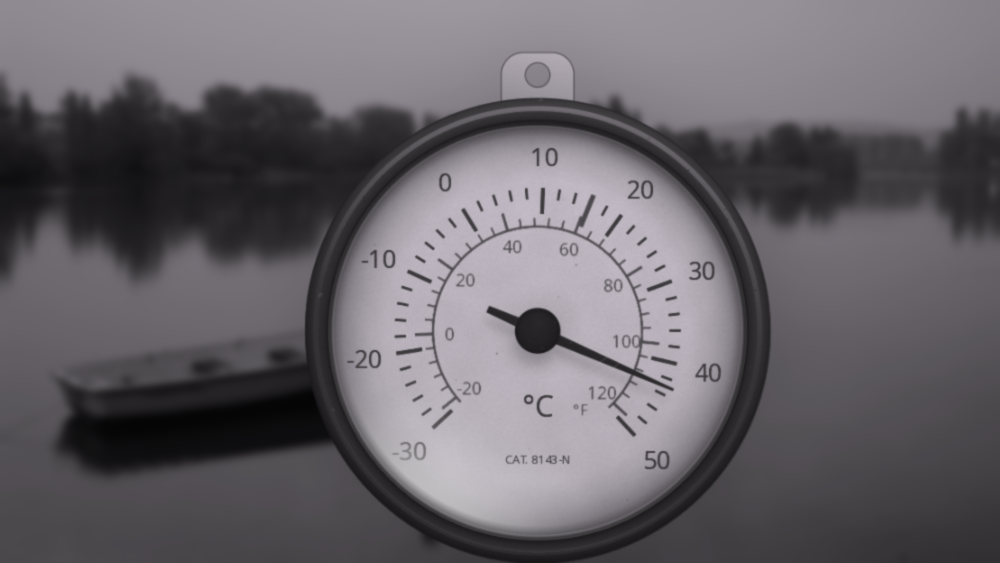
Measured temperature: °C 43
